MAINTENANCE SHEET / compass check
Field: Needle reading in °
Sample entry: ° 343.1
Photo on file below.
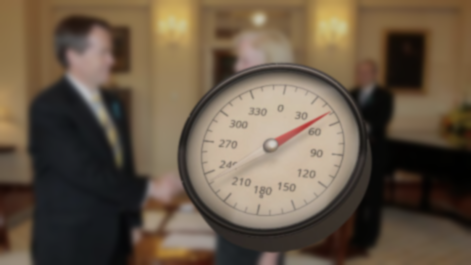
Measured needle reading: ° 50
